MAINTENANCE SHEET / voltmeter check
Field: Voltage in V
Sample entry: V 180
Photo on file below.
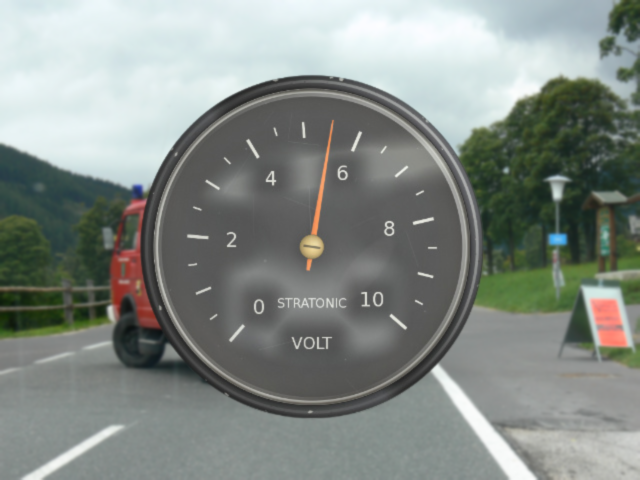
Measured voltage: V 5.5
